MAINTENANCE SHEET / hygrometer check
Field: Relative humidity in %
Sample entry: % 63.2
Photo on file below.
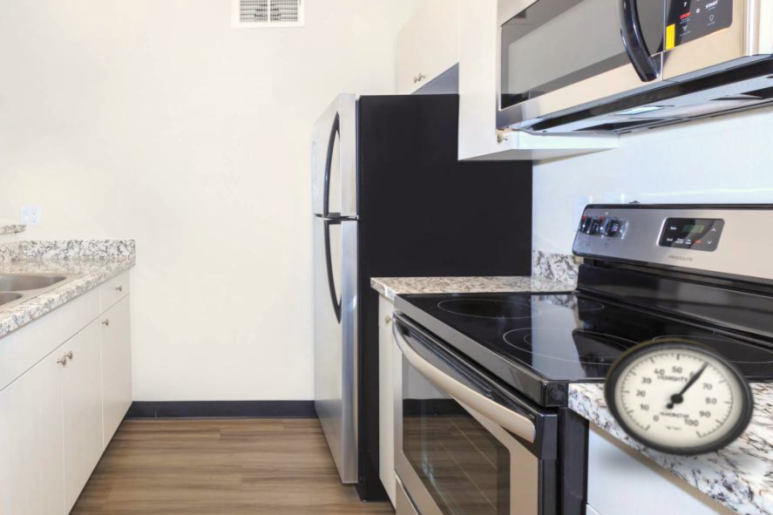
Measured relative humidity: % 60
